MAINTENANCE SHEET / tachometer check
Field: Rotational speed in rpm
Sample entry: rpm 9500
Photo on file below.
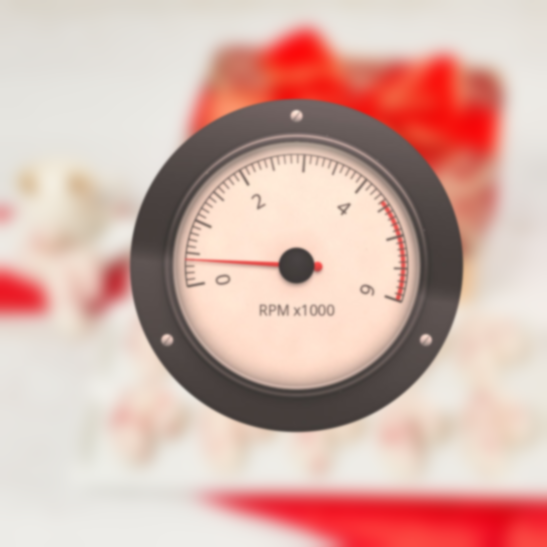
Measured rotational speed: rpm 400
